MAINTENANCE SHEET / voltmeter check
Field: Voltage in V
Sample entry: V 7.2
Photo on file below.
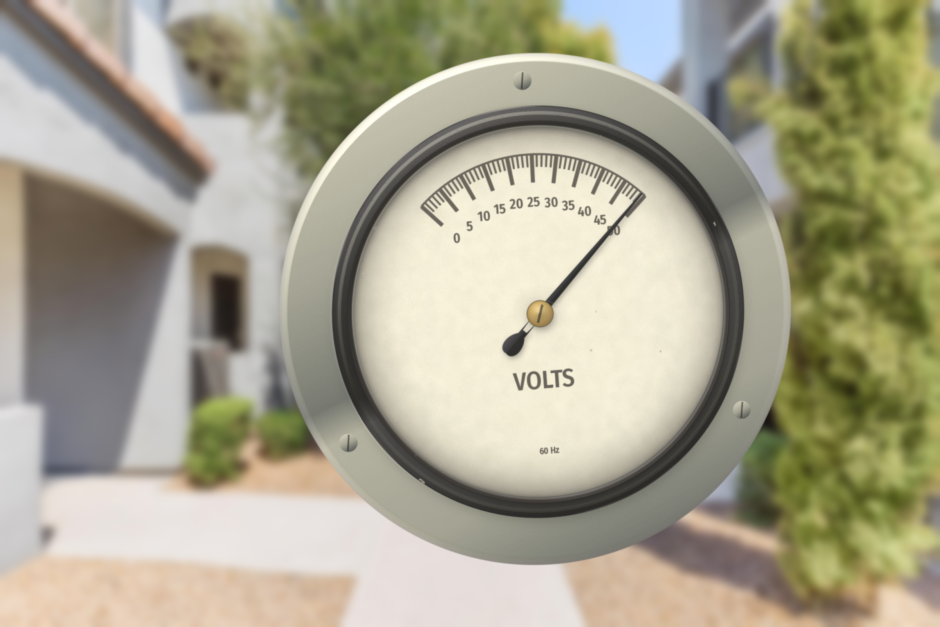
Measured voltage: V 49
